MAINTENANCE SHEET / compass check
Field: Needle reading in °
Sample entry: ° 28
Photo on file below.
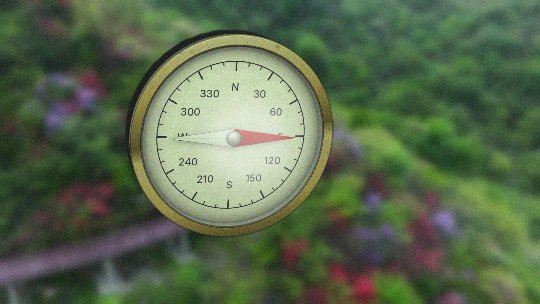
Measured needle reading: ° 90
